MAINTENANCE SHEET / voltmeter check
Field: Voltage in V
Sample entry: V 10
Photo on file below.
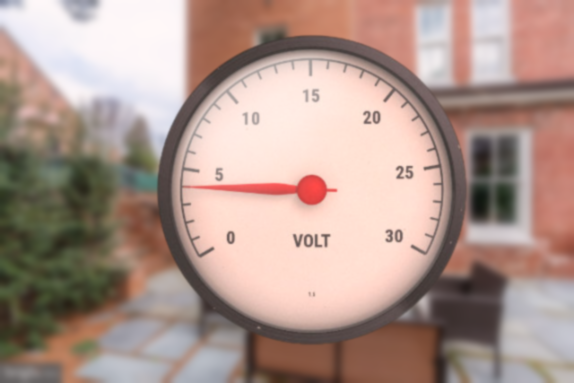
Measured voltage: V 4
